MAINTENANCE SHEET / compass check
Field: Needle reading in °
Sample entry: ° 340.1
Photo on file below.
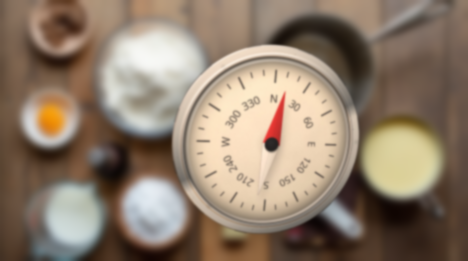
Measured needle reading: ° 10
